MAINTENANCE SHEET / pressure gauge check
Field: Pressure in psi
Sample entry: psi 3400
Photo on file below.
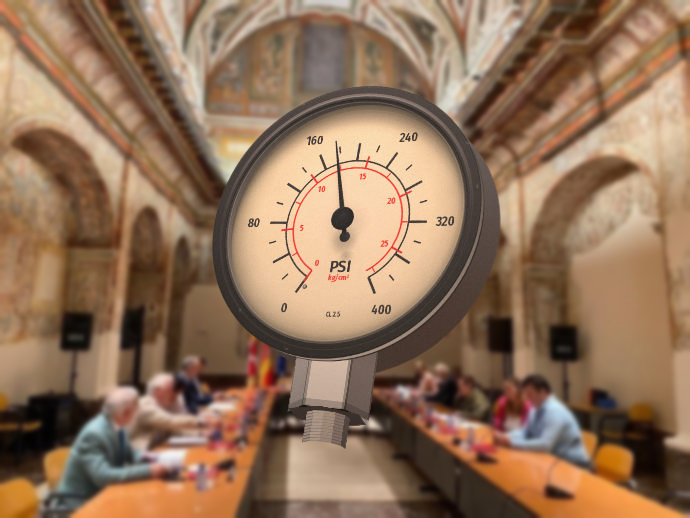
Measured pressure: psi 180
